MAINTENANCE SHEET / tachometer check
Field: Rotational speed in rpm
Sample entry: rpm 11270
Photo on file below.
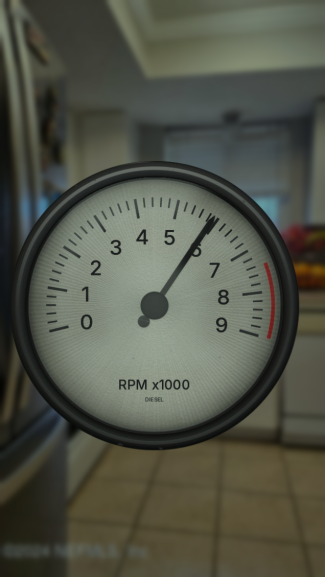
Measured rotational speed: rpm 5900
